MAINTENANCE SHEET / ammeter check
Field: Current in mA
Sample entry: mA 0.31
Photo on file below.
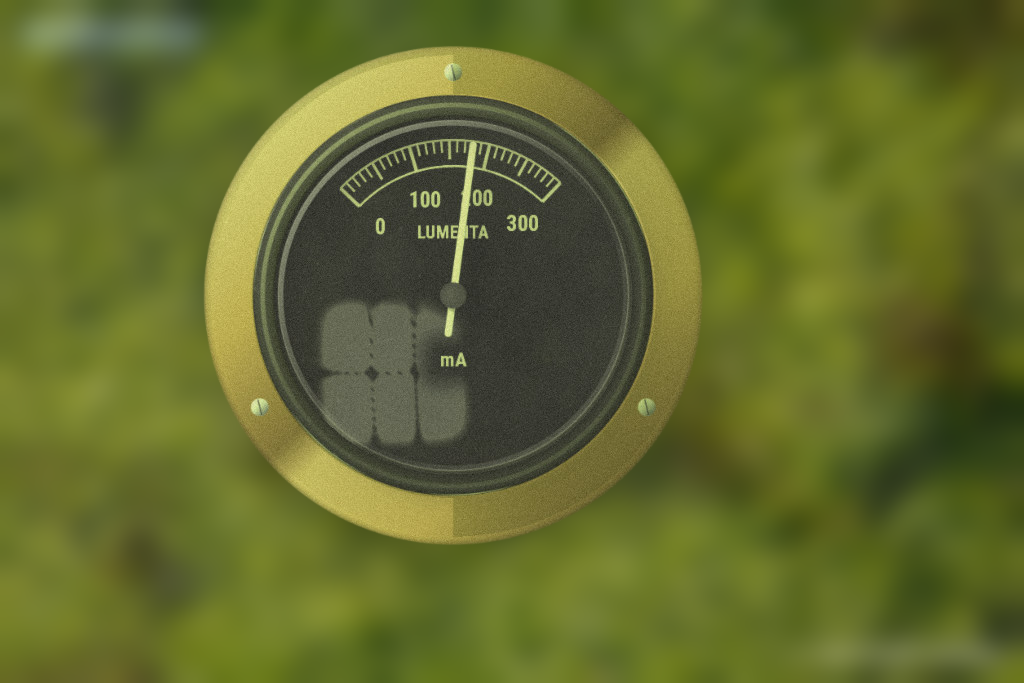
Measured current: mA 180
